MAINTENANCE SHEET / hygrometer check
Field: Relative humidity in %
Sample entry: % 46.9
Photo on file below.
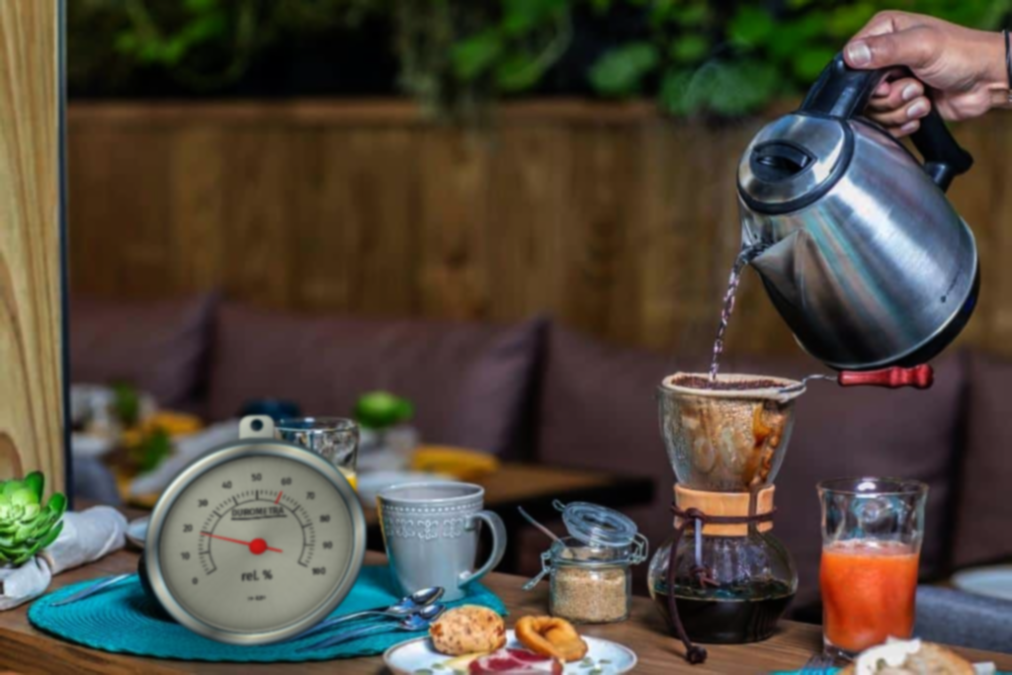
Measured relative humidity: % 20
